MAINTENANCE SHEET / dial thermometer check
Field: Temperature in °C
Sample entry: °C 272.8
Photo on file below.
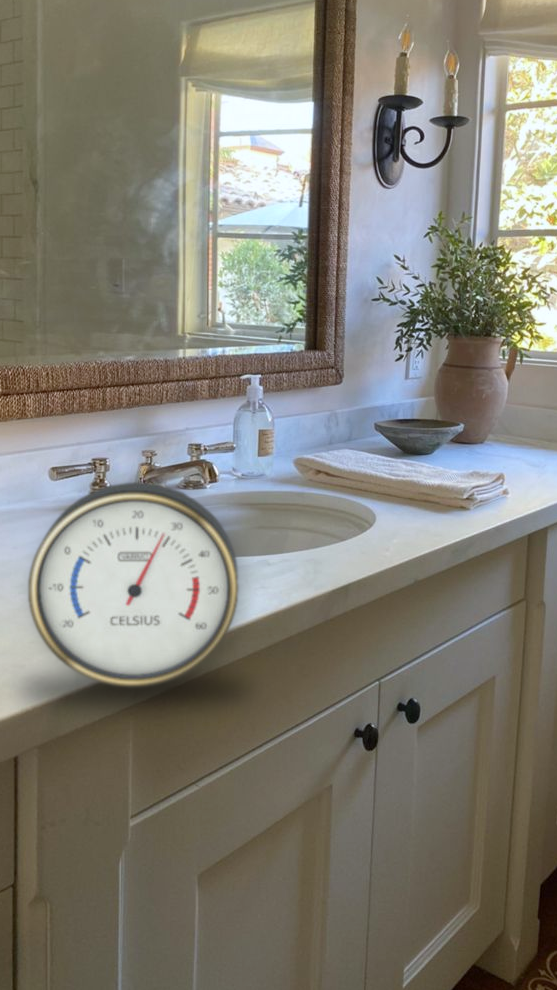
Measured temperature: °C 28
